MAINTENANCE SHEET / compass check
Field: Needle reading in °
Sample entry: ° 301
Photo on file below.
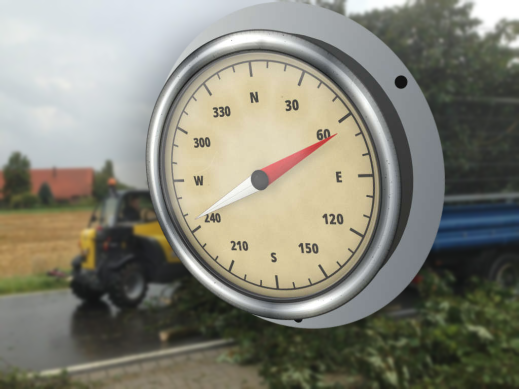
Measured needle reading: ° 65
